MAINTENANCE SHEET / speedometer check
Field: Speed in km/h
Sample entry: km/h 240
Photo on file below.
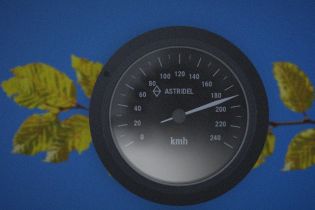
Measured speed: km/h 190
